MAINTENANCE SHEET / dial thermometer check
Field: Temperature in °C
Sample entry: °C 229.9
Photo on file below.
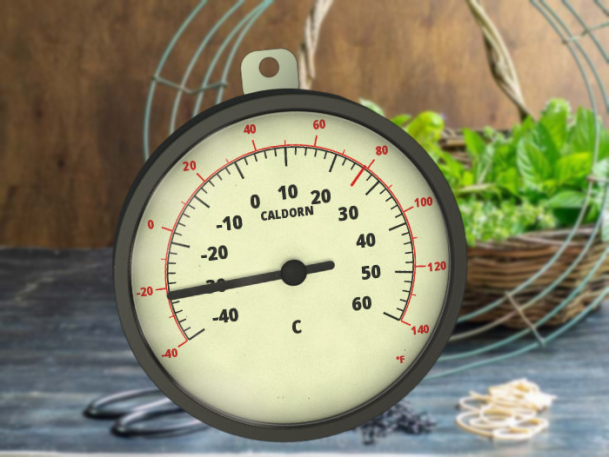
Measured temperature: °C -30
